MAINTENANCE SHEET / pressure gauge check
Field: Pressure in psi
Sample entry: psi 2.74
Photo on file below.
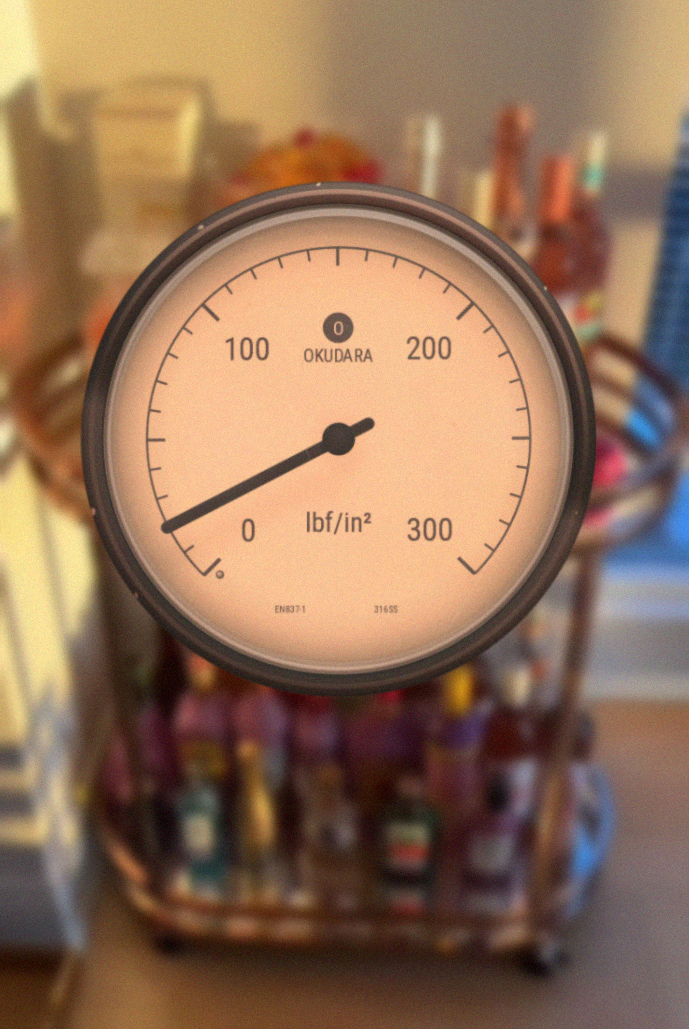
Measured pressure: psi 20
